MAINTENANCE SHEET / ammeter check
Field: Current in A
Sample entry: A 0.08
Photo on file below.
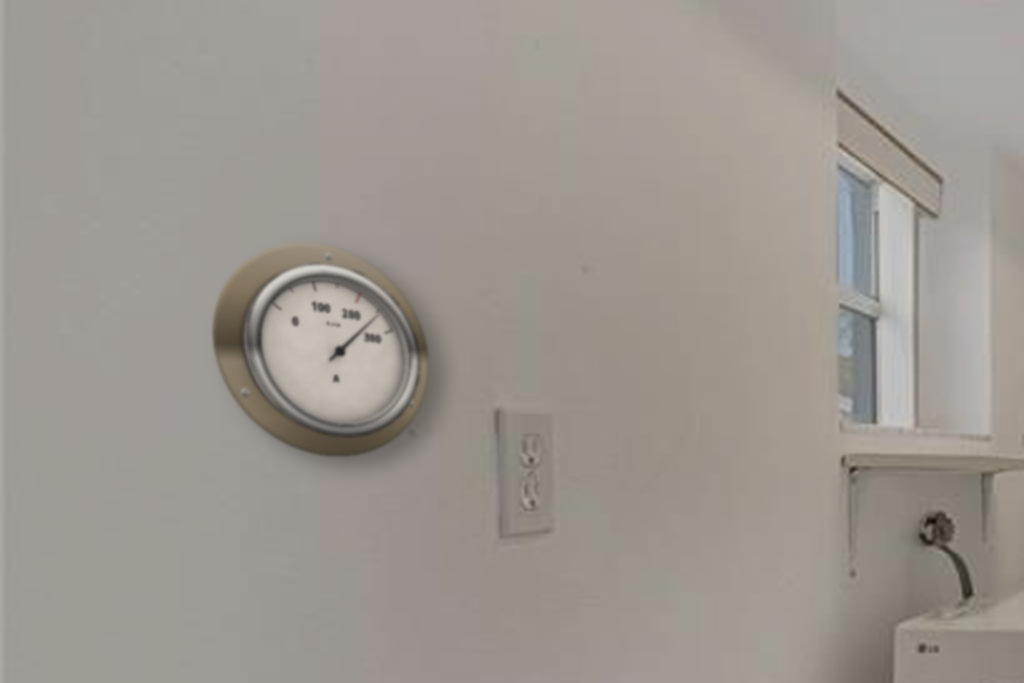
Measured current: A 250
